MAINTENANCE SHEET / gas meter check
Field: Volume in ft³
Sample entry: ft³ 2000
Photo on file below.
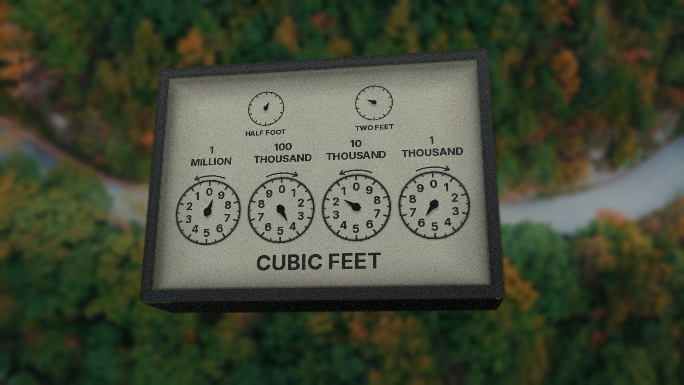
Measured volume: ft³ 941600
